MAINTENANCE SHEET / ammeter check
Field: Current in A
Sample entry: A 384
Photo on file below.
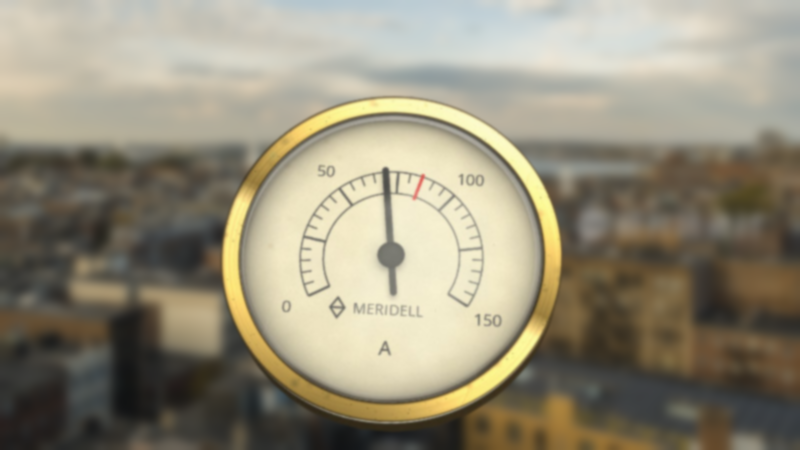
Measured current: A 70
